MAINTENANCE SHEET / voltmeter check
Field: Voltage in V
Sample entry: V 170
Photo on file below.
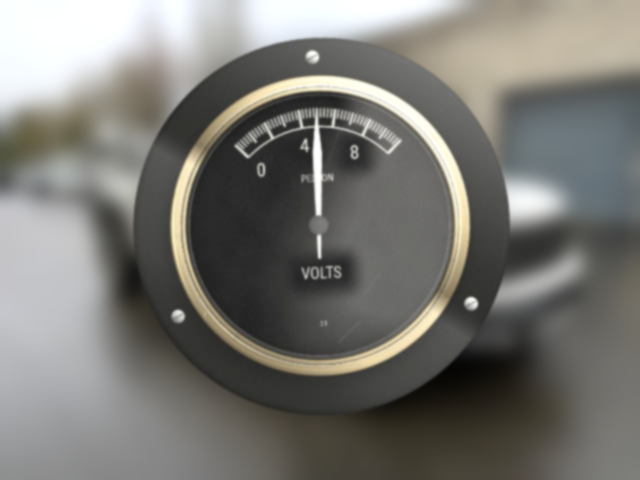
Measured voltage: V 5
